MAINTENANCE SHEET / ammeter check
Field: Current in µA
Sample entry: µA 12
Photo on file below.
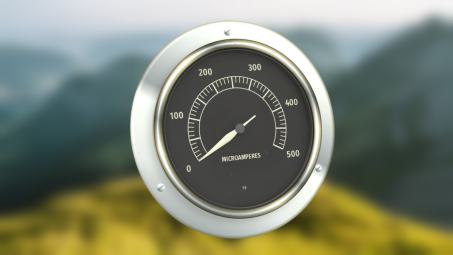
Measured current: µA 0
